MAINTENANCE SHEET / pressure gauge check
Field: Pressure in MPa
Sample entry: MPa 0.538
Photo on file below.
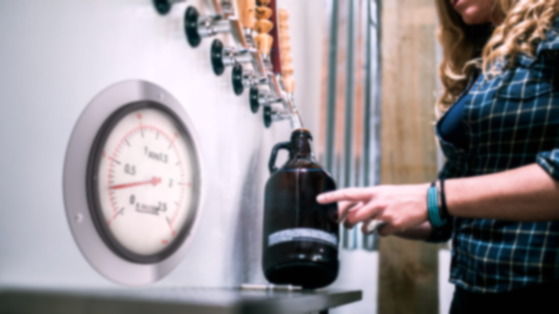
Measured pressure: MPa 0.25
